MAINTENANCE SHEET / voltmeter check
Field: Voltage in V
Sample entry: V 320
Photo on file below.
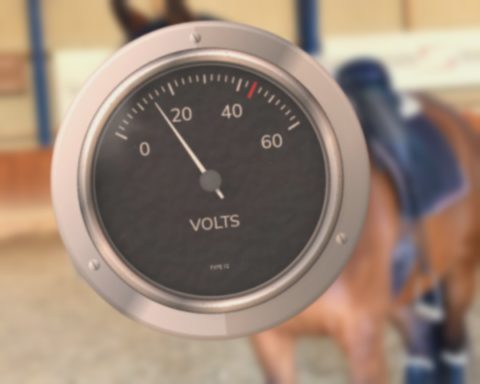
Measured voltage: V 14
